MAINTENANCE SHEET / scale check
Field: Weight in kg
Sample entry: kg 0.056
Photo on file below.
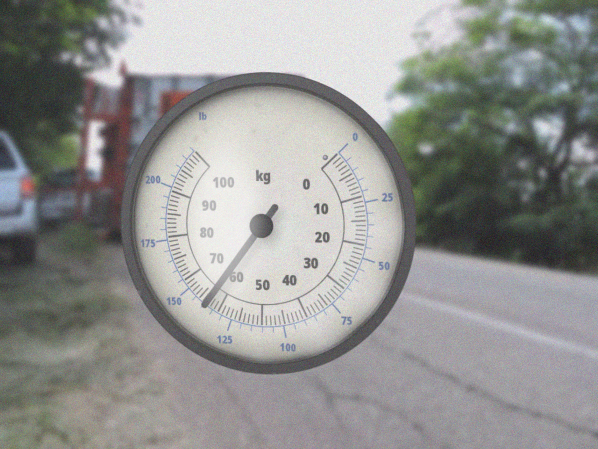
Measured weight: kg 63
